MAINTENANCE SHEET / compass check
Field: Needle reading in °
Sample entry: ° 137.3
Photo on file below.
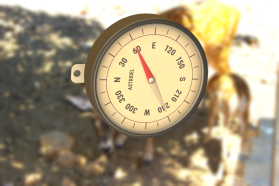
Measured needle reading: ° 60
